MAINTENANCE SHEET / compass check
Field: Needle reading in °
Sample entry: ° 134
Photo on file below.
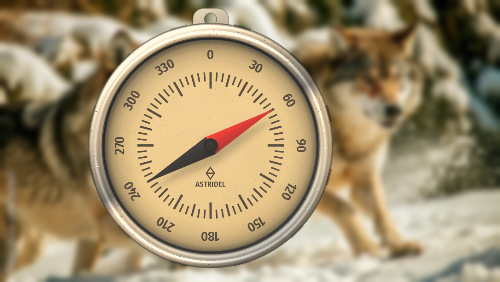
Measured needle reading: ° 60
